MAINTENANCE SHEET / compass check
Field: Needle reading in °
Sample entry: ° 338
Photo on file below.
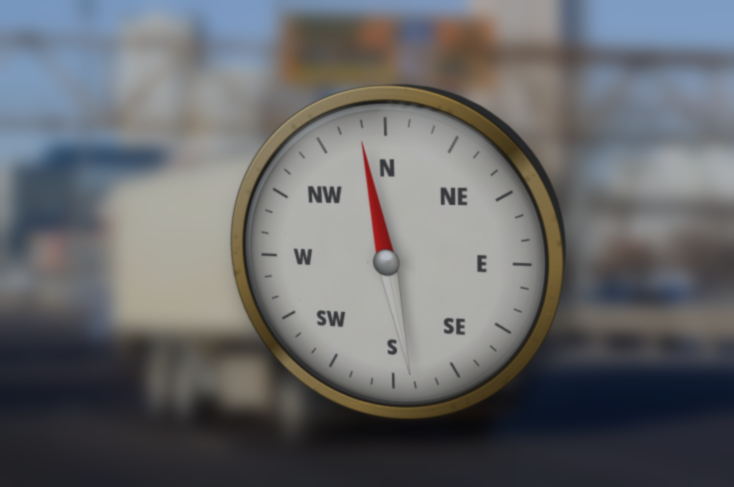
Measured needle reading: ° 350
